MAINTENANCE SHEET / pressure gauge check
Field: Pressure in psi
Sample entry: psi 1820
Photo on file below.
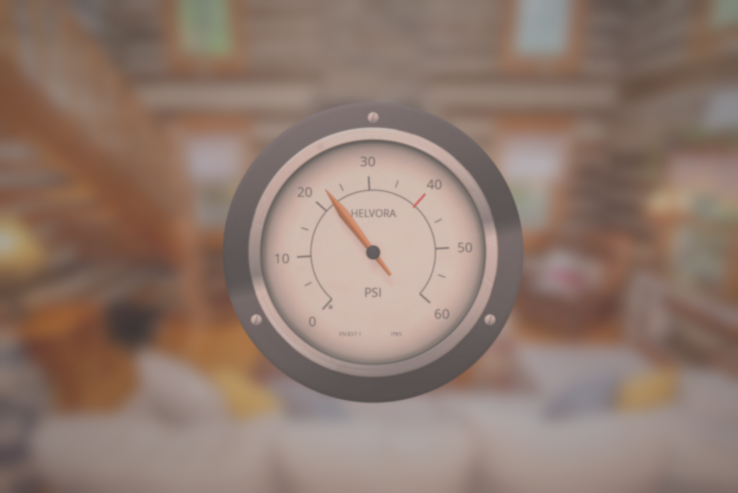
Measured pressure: psi 22.5
